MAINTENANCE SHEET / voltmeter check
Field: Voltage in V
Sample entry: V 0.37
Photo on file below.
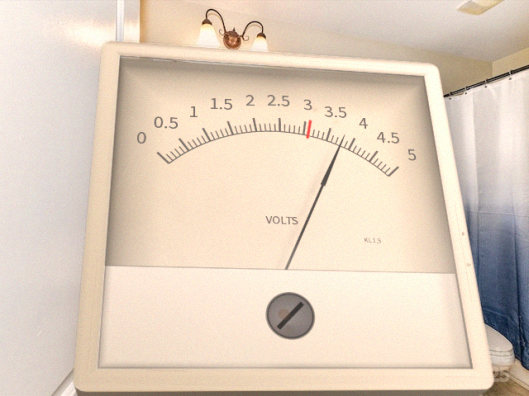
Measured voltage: V 3.8
